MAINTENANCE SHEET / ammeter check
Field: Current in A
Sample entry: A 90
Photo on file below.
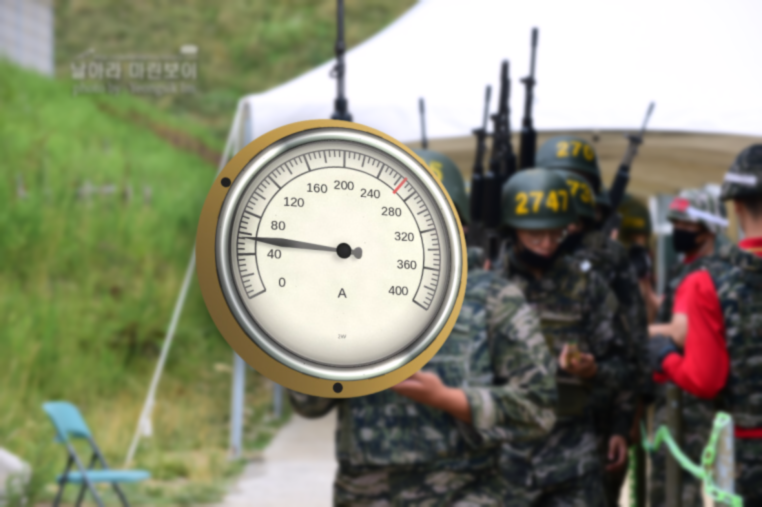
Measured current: A 55
